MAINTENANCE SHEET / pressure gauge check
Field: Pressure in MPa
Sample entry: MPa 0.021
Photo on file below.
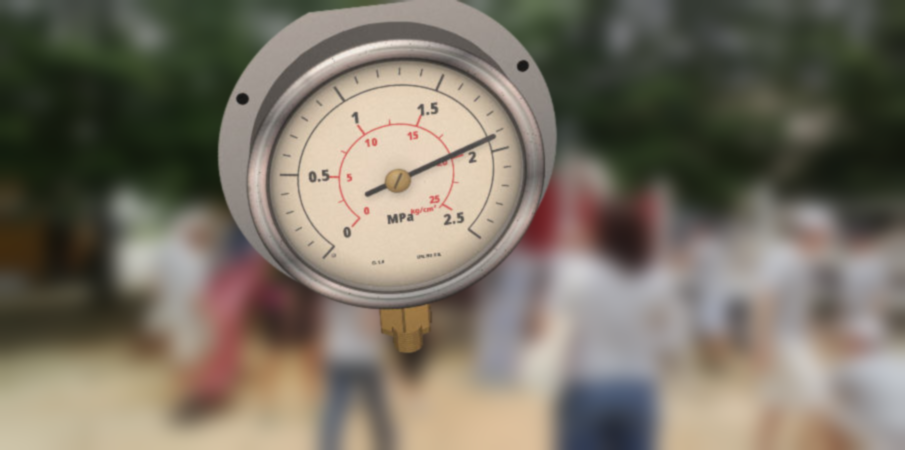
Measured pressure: MPa 1.9
